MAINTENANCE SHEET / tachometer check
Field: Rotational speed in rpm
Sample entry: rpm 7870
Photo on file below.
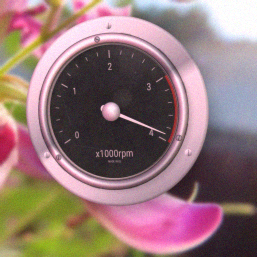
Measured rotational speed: rpm 3900
